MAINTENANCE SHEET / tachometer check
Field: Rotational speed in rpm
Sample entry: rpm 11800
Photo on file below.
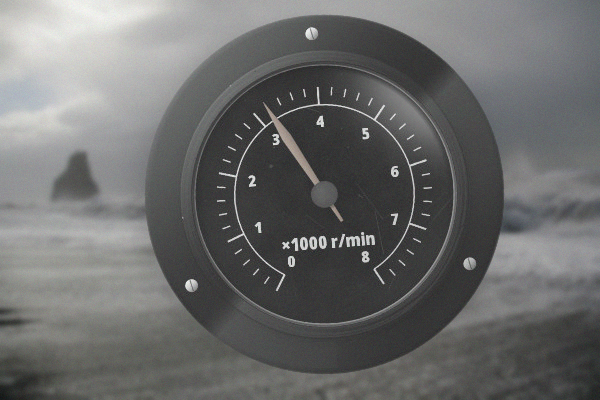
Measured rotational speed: rpm 3200
